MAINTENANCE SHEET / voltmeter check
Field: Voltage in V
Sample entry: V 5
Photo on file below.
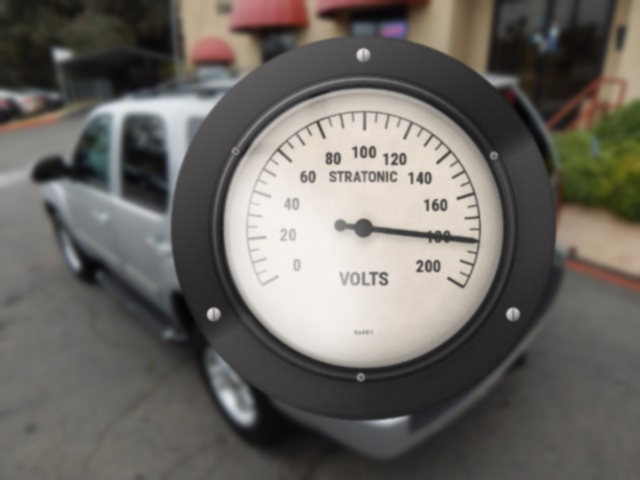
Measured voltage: V 180
